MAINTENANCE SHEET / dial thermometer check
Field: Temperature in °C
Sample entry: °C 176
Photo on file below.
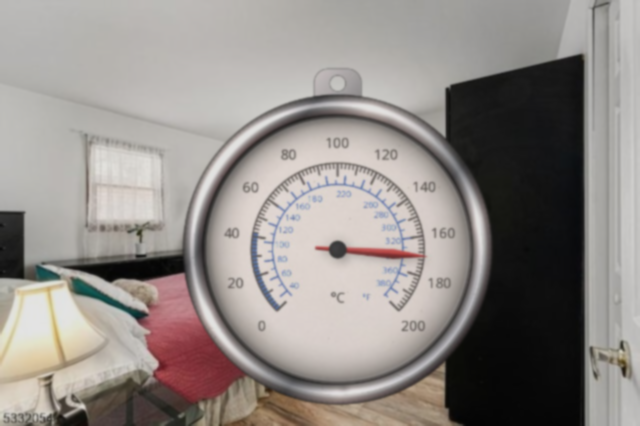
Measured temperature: °C 170
